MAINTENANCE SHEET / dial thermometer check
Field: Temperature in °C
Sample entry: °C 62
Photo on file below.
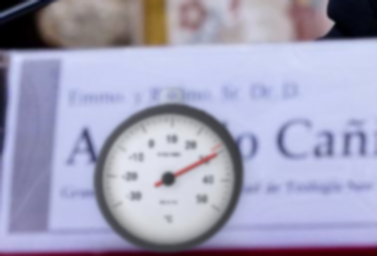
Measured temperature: °C 30
